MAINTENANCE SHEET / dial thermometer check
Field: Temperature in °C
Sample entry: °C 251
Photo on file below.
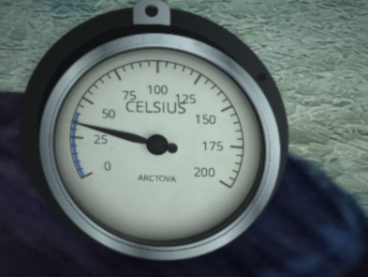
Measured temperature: °C 35
